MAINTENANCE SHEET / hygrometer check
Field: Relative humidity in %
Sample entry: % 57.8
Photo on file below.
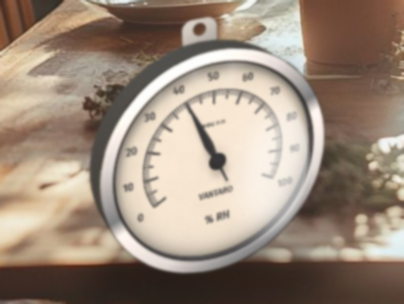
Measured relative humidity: % 40
